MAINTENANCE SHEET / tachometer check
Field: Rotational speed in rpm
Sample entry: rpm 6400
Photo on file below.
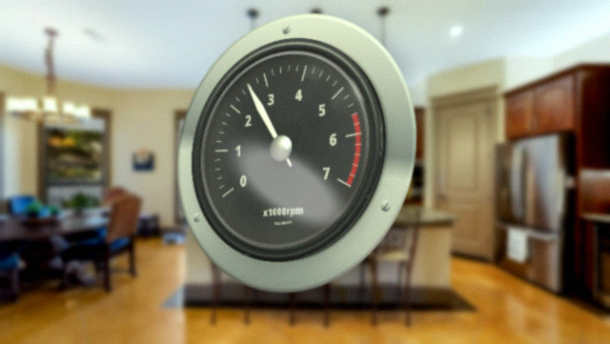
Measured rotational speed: rpm 2600
